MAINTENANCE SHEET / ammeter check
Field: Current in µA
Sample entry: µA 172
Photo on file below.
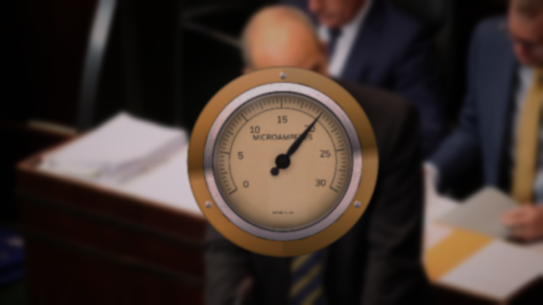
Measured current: µA 20
